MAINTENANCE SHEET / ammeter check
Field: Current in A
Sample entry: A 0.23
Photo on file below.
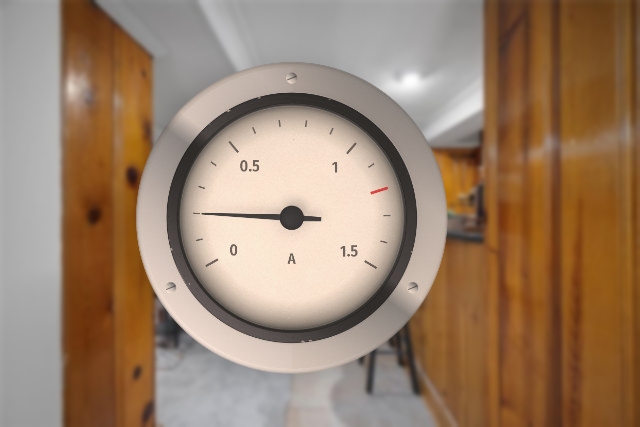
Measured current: A 0.2
